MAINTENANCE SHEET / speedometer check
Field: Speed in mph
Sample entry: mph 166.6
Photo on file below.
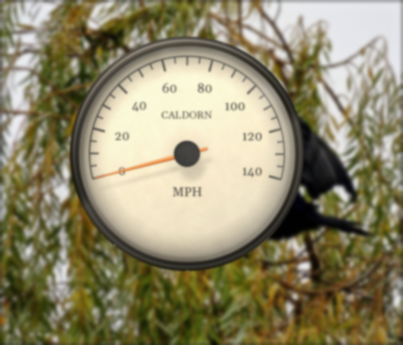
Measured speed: mph 0
